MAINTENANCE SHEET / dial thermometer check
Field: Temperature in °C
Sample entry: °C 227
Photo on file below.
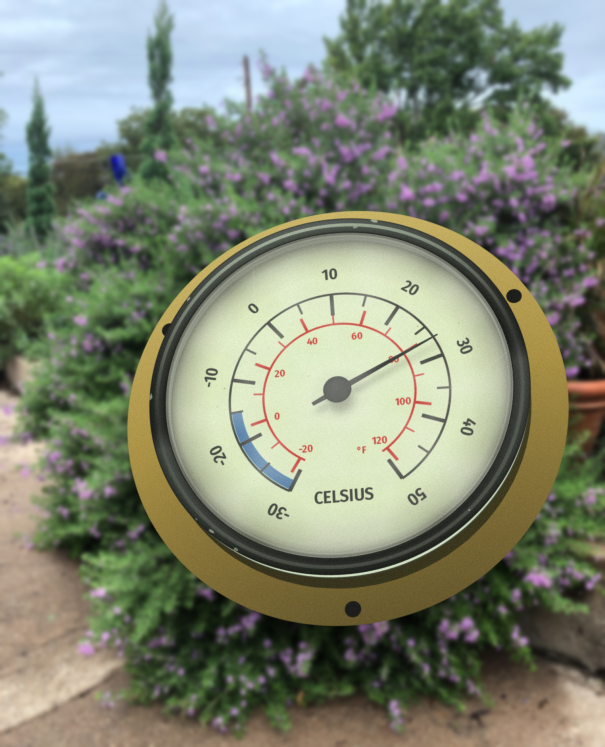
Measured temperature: °C 27.5
